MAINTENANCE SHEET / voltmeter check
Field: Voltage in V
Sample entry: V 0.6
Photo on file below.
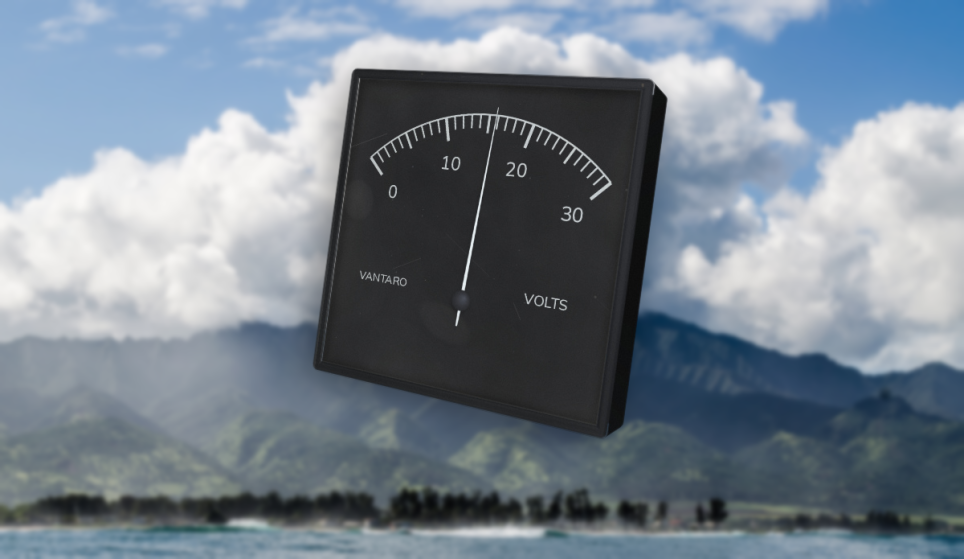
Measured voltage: V 16
